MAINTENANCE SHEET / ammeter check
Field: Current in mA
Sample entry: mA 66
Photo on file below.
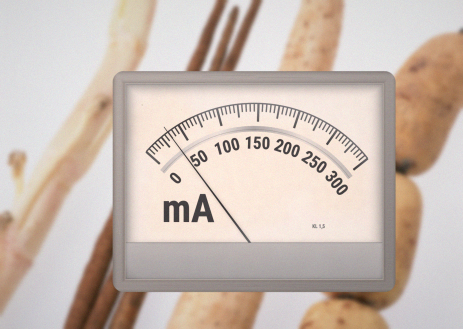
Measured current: mA 35
